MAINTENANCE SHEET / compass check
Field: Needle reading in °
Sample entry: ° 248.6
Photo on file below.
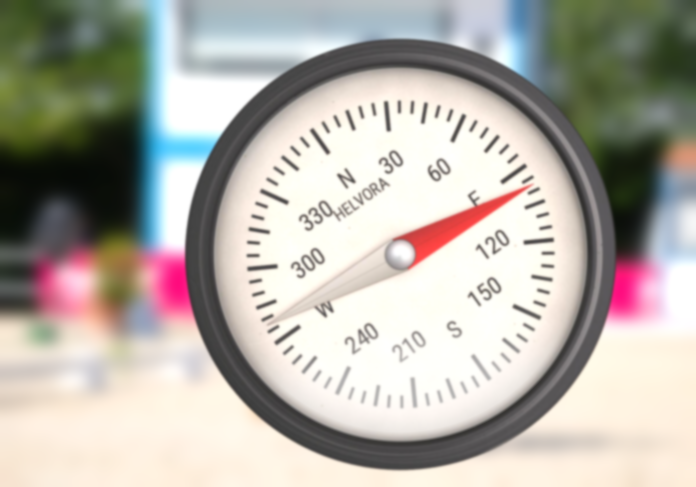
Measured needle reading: ° 97.5
